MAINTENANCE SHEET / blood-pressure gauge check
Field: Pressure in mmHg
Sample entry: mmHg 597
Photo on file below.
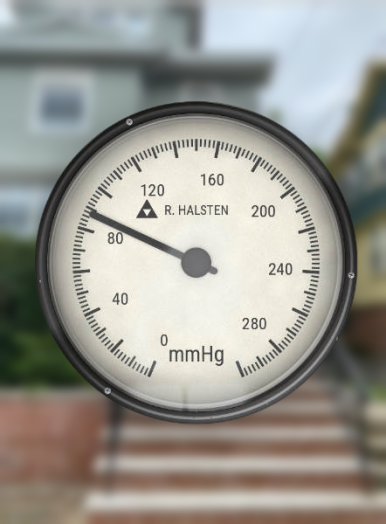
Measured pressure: mmHg 88
